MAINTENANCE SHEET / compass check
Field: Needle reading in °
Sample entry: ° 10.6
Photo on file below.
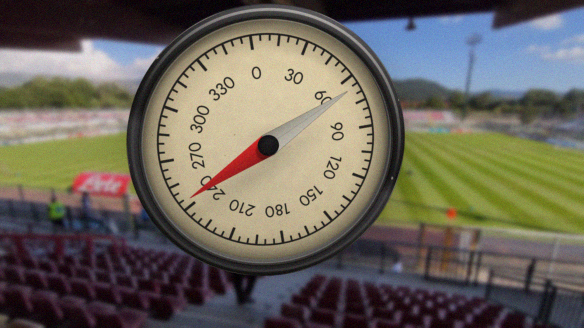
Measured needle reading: ° 245
